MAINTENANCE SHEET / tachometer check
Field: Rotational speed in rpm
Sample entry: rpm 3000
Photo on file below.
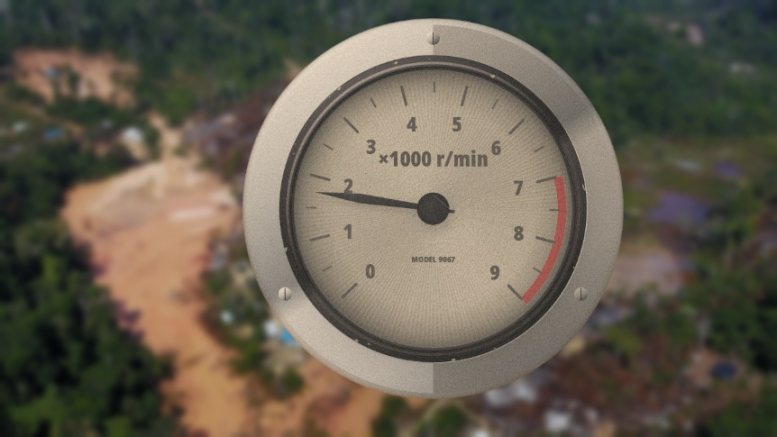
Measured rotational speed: rpm 1750
